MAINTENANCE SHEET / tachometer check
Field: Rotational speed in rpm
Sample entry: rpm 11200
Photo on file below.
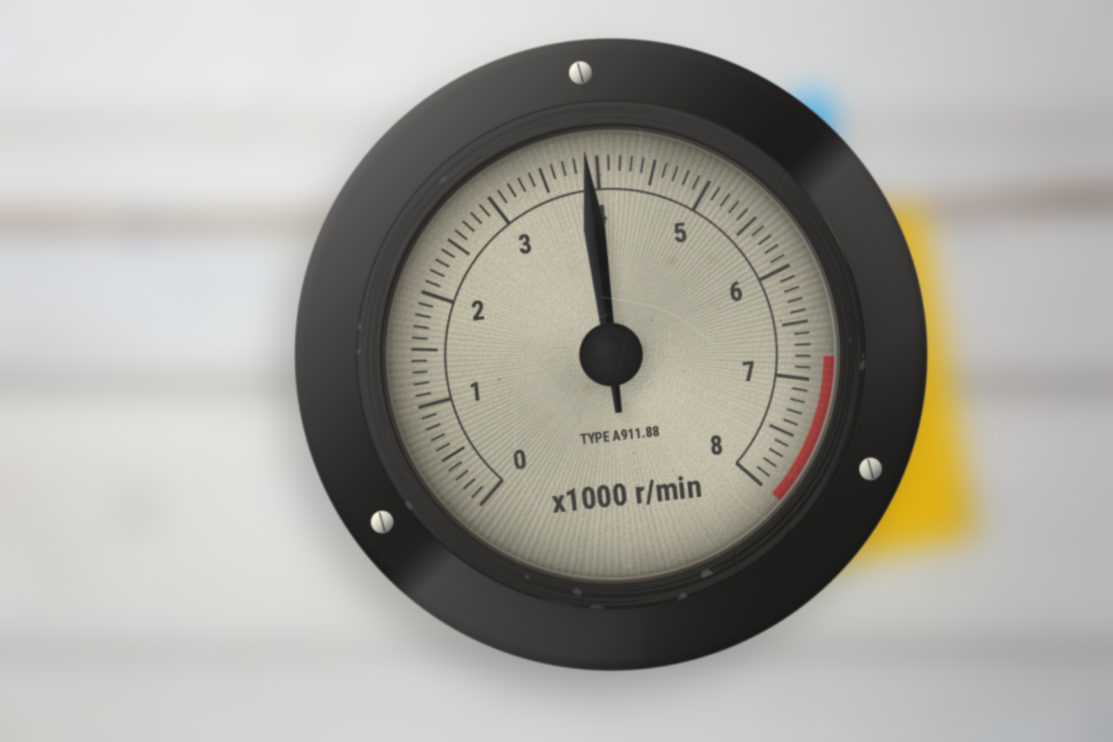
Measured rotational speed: rpm 3900
